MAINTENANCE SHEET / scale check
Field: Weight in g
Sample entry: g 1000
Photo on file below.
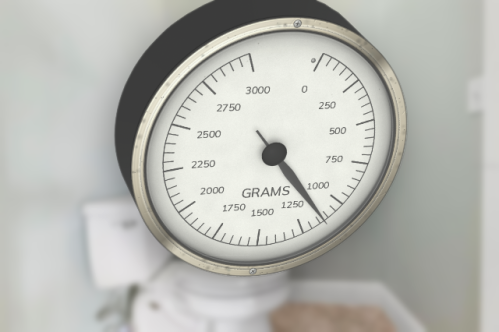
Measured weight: g 1125
